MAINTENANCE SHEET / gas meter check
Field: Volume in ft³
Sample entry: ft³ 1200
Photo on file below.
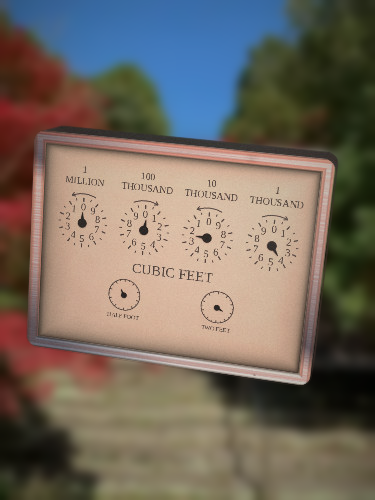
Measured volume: ft³ 2400
